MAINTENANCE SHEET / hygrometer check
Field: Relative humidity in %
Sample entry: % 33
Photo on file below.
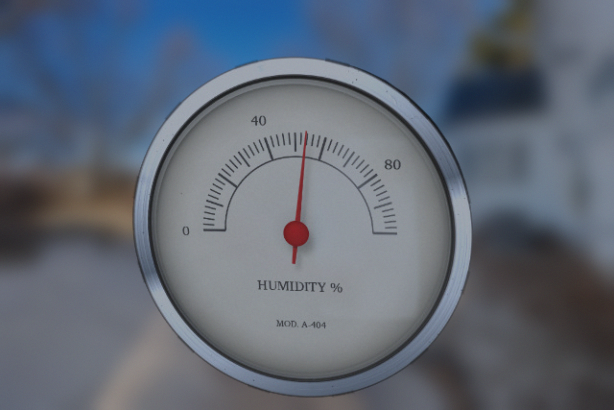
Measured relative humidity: % 54
